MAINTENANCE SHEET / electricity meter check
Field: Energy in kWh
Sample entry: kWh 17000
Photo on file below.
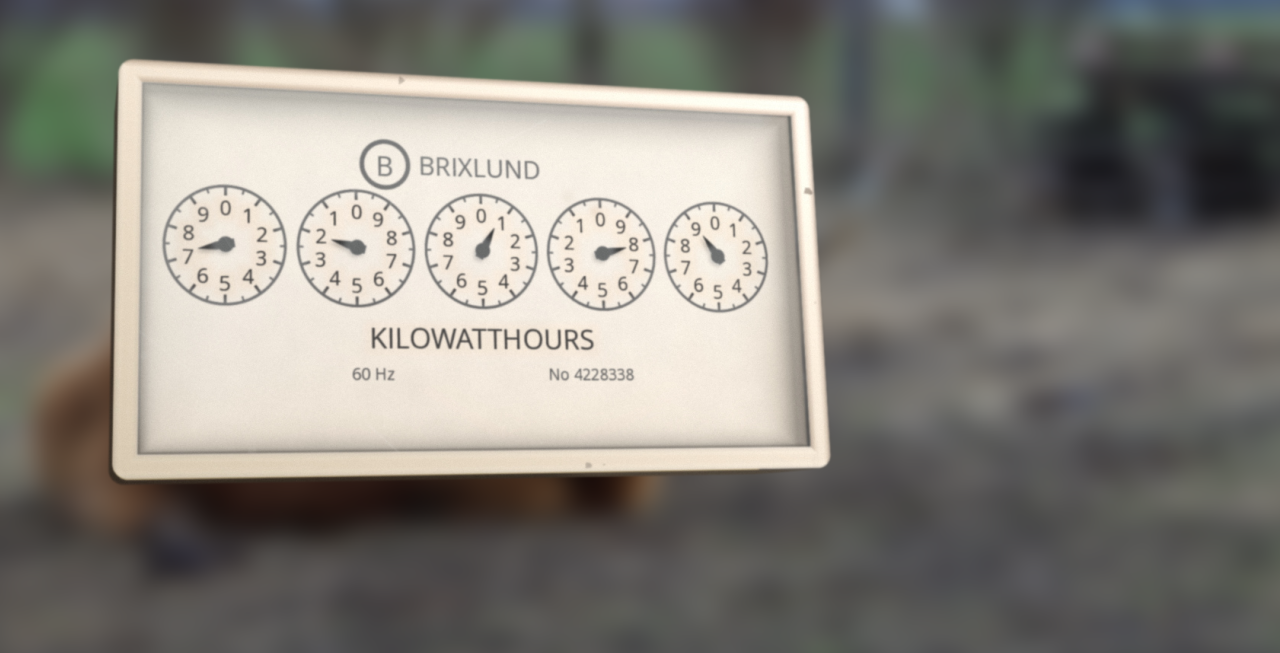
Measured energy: kWh 72079
